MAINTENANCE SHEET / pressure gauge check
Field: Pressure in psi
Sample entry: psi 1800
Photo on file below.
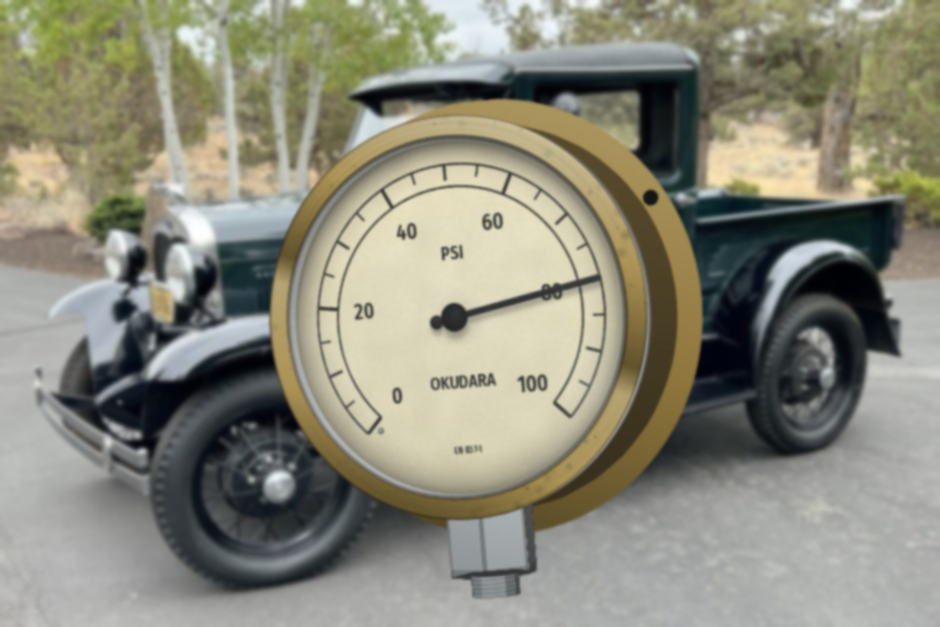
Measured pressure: psi 80
